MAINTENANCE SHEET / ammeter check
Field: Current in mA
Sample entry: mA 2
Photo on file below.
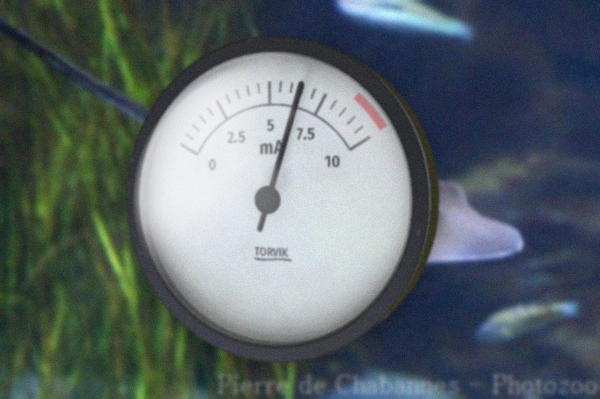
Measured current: mA 6.5
